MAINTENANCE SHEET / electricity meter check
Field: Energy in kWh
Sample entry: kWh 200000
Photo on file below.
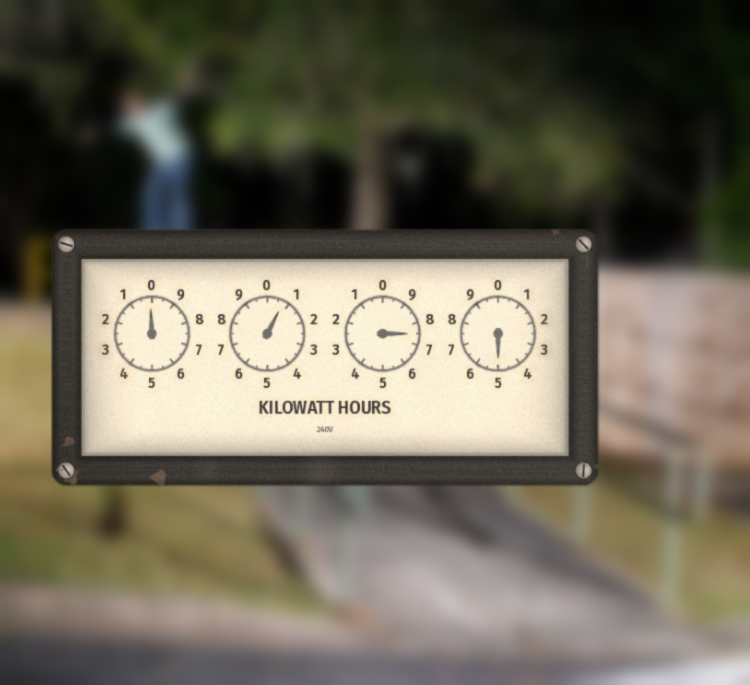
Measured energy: kWh 75
